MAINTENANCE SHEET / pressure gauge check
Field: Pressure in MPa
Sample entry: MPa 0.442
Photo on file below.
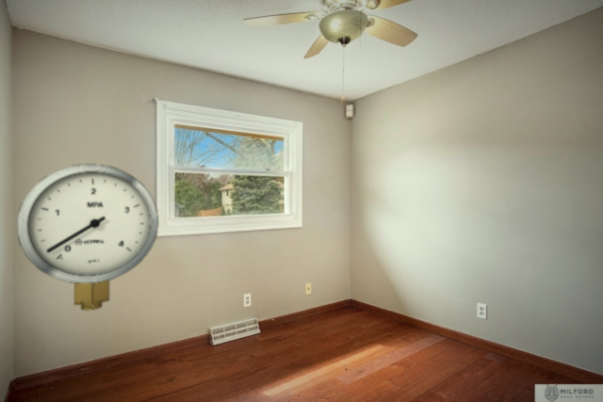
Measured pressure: MPa 0.2
